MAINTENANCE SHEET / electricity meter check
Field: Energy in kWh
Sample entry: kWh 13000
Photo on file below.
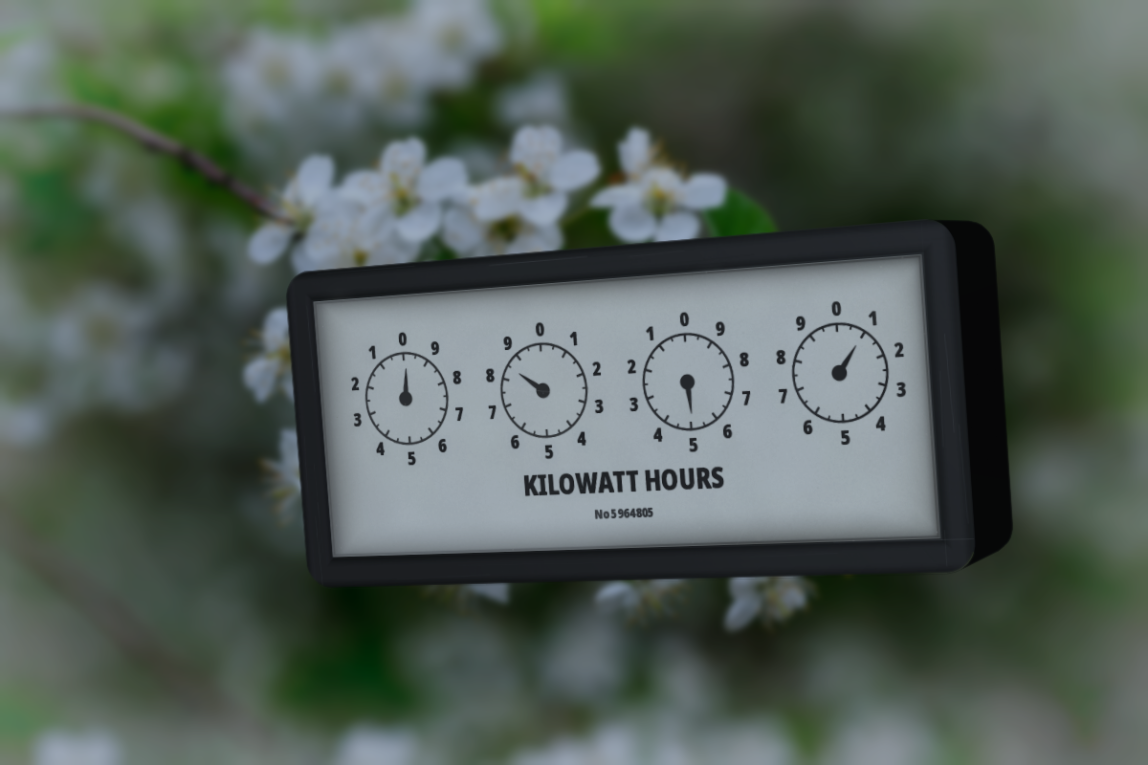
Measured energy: kWh 9851
